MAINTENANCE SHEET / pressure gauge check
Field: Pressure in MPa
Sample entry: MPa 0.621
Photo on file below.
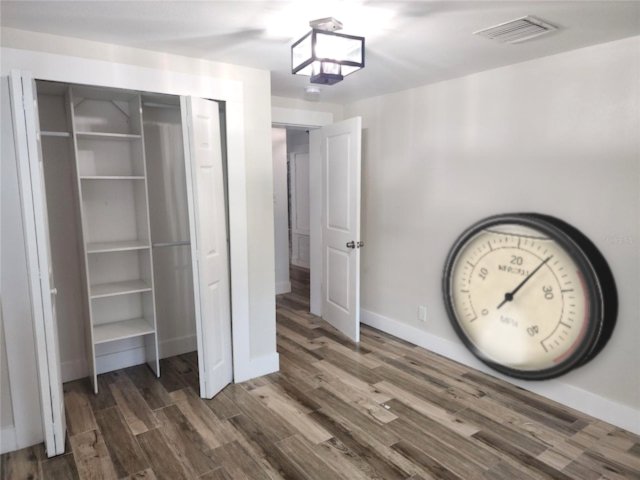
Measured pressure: MPa 25
